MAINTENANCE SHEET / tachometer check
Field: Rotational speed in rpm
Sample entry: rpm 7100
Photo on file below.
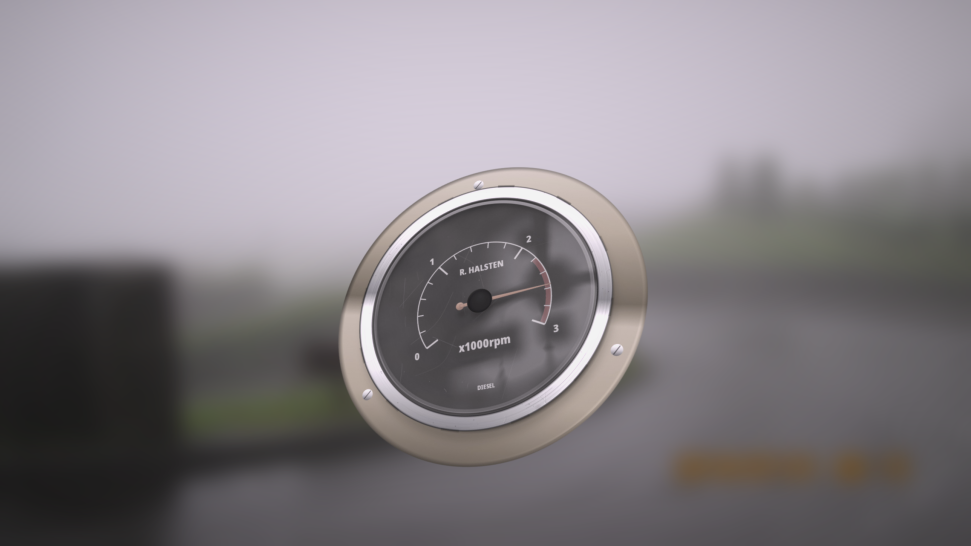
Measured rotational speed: rpm 2600
